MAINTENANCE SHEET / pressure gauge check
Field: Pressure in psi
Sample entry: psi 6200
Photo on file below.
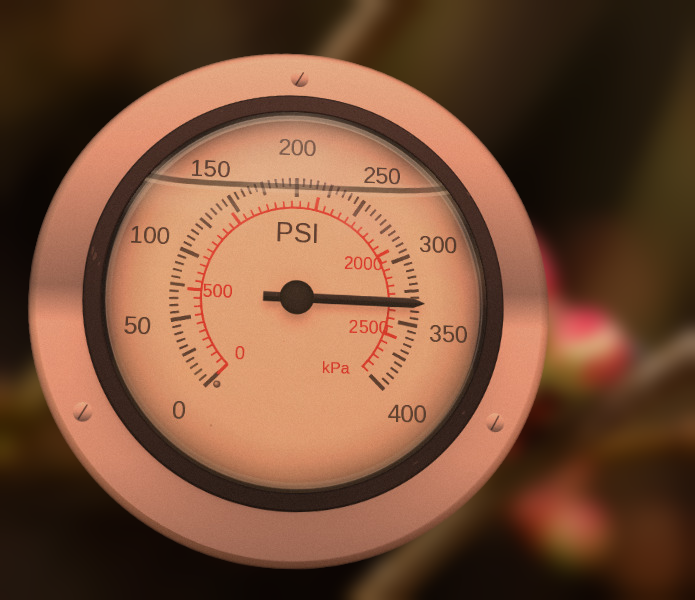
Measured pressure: psi 335
